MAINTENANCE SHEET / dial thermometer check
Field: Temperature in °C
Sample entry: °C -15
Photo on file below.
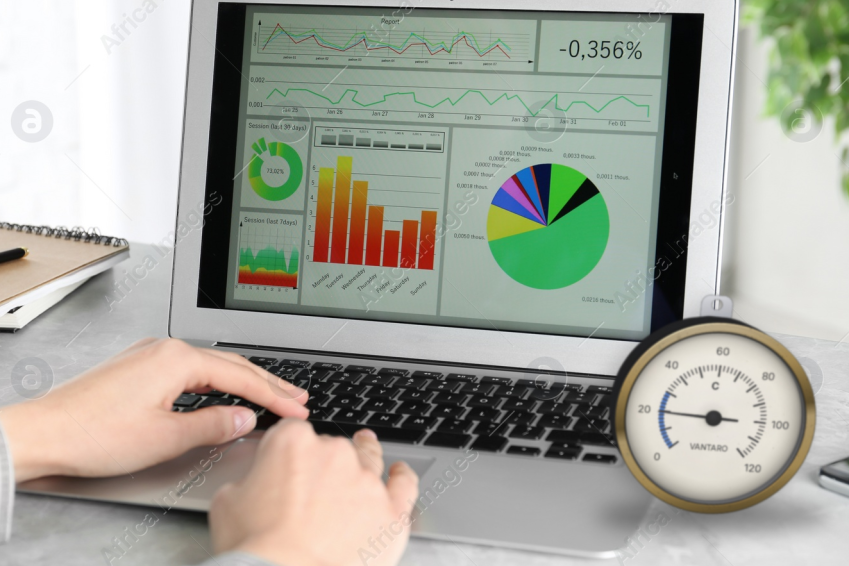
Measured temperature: °C 20
